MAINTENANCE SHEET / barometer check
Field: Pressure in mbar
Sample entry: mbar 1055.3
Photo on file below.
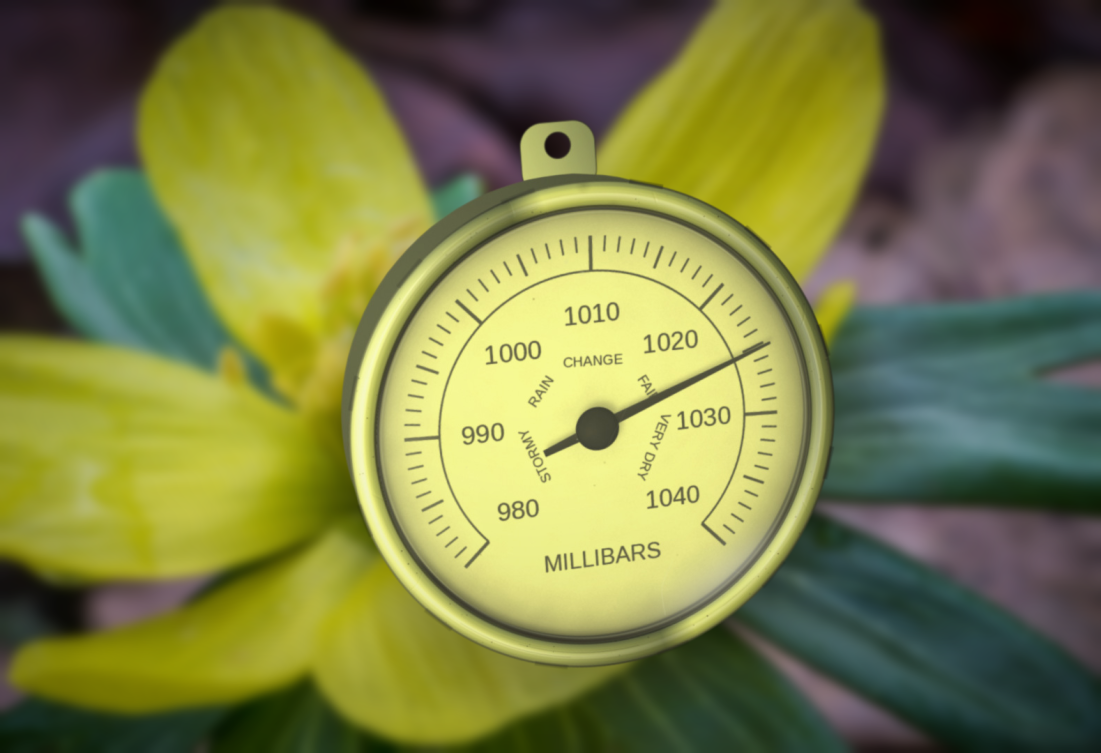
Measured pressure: mbar 1025
